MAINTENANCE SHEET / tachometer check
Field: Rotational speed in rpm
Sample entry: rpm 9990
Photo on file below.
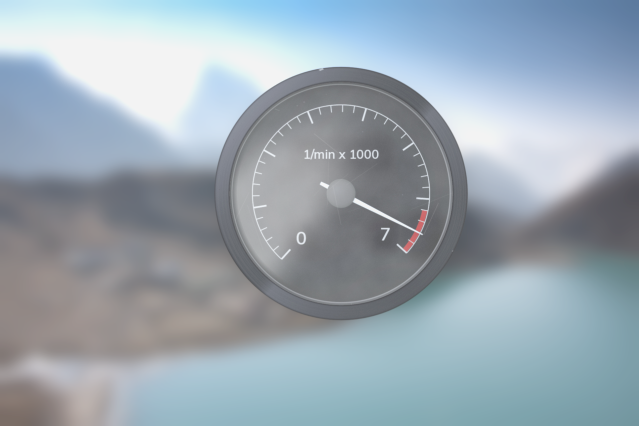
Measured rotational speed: rpm 6600
